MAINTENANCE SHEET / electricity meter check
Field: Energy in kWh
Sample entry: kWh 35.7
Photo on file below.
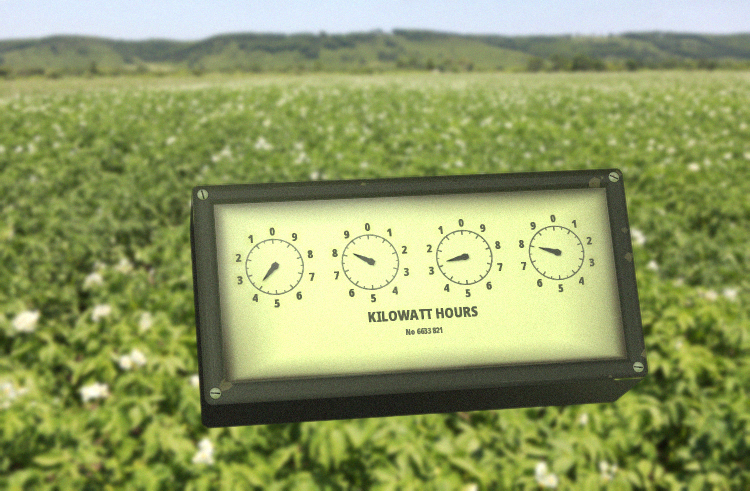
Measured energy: kWh 3828
